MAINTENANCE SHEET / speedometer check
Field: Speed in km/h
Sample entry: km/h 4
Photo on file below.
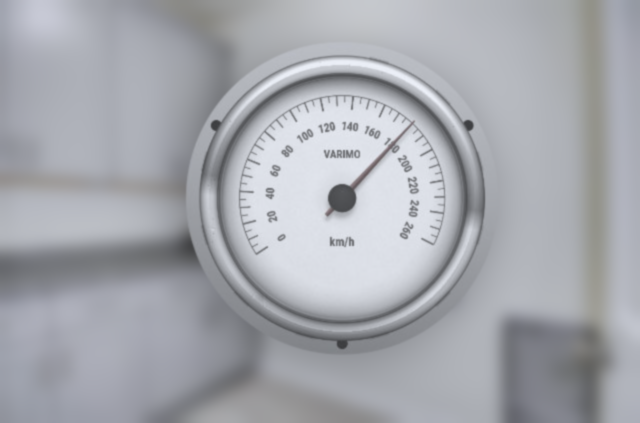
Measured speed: km/h 180
